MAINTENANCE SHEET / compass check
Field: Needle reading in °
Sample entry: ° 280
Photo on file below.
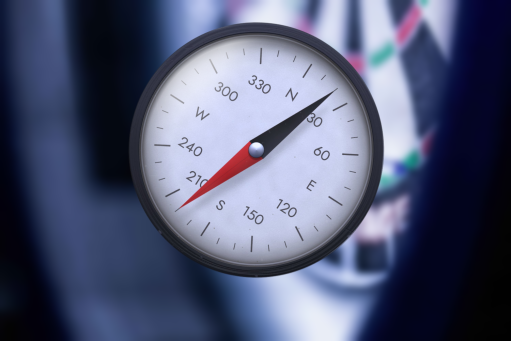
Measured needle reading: ° 200
